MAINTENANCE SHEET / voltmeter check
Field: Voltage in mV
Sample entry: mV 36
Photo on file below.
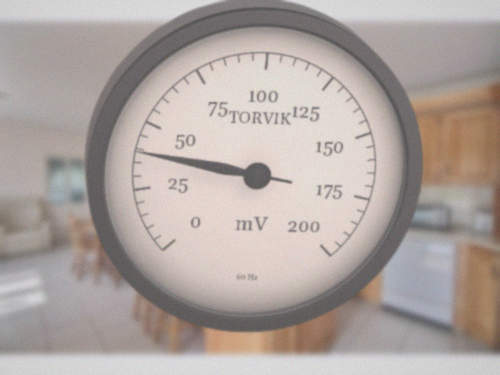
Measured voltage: mV 40
